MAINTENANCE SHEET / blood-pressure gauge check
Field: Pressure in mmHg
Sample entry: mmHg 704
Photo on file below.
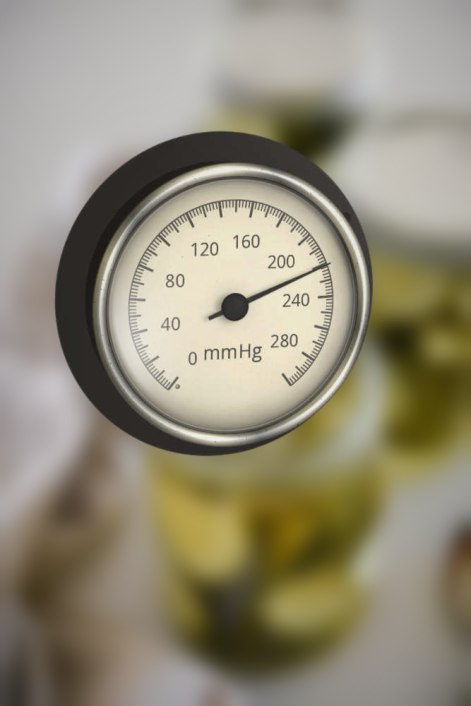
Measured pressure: mmHg 220
